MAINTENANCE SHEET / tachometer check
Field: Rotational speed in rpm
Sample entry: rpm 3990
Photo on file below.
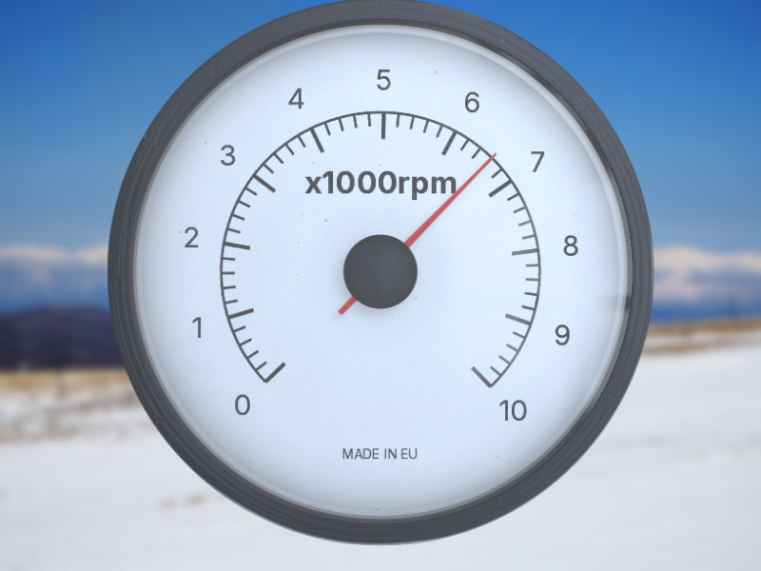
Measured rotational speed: rpm 6600
